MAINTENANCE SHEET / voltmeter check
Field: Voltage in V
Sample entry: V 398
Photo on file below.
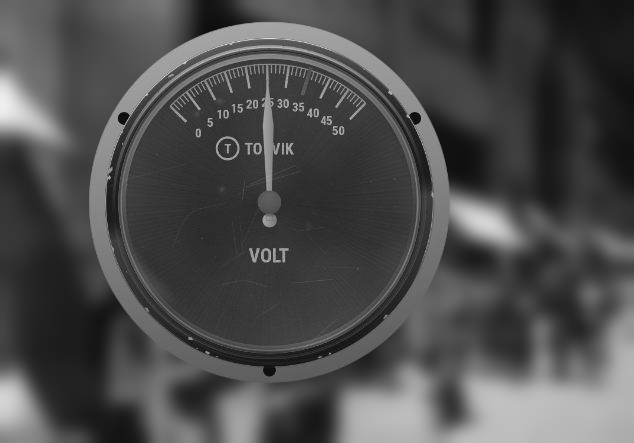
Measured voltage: V 25
